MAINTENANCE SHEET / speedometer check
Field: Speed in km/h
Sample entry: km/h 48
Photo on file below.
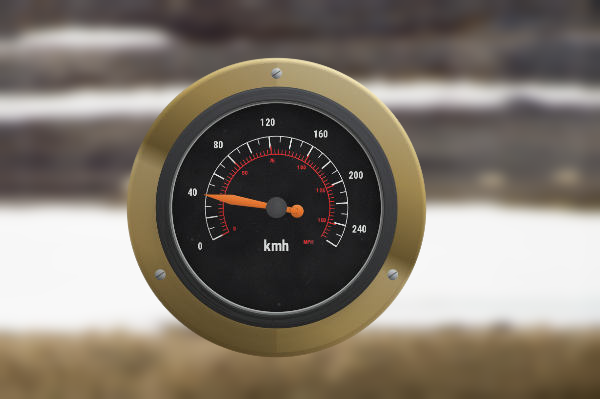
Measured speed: km/h 40
